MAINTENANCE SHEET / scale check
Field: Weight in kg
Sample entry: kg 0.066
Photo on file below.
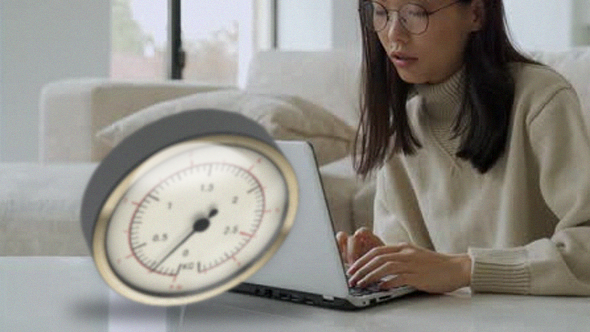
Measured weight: kg 0.25
